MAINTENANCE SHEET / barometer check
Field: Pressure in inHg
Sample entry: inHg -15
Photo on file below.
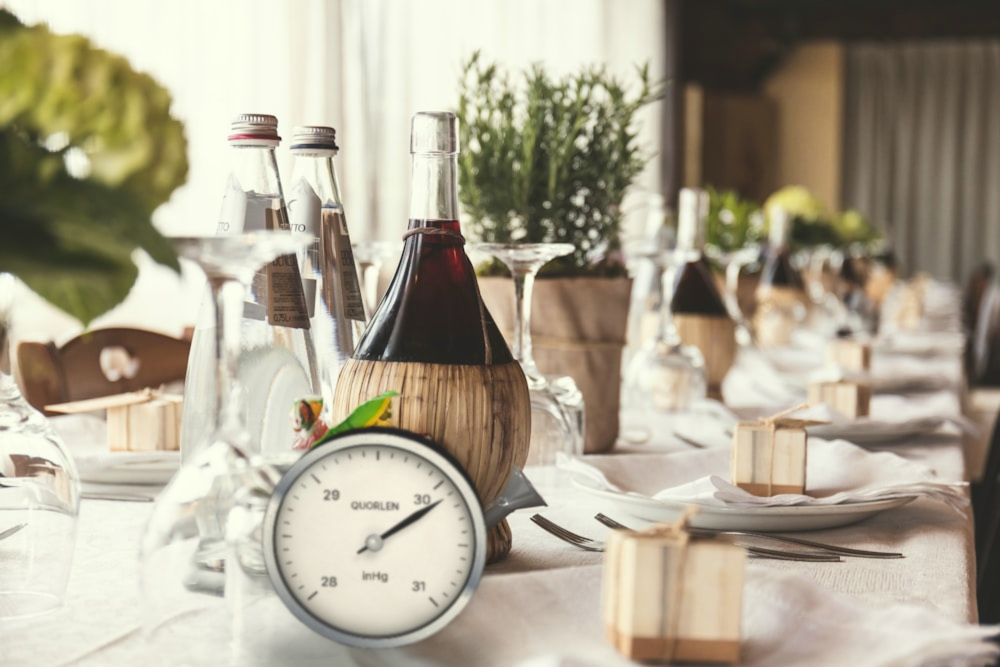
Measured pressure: inHg 30.1
